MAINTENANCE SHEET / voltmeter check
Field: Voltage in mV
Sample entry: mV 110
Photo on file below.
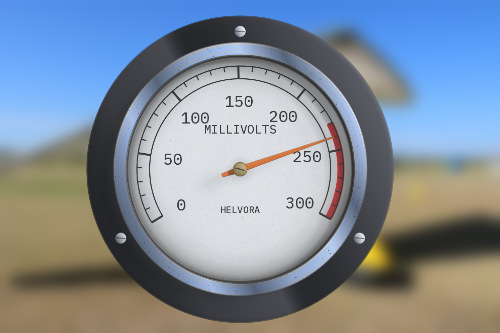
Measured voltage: mV 240
